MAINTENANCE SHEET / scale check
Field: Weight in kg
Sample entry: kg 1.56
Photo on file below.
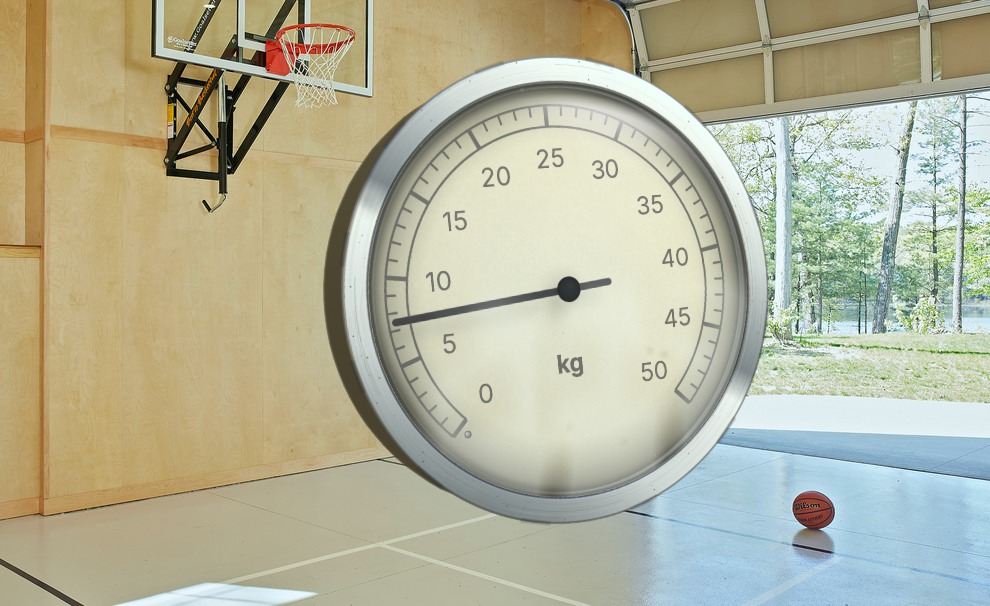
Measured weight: kg 7.5
